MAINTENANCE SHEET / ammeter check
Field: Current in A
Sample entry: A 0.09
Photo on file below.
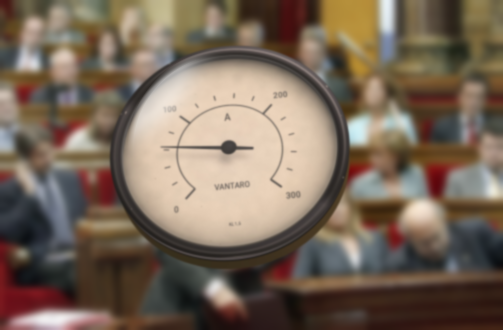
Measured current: A 60
